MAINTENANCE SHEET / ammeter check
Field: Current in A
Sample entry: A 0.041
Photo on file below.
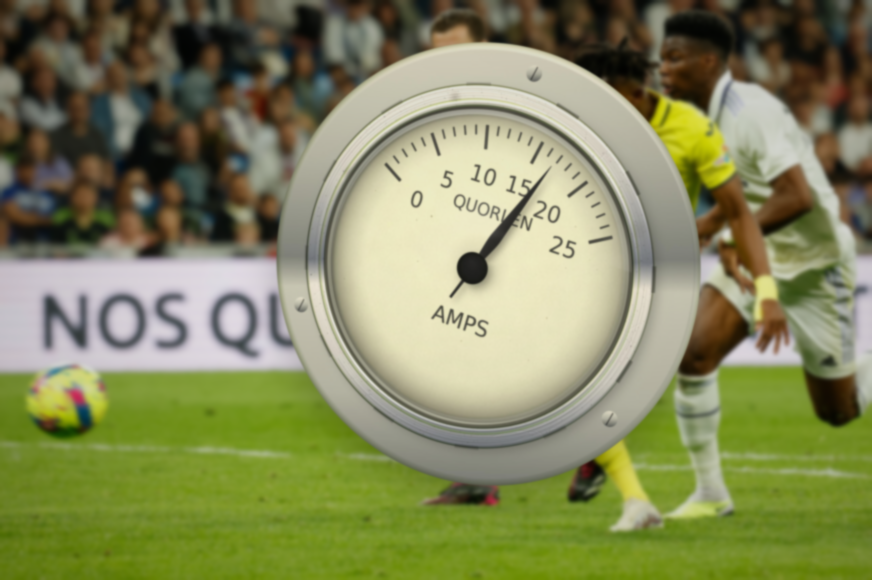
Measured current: A 17
